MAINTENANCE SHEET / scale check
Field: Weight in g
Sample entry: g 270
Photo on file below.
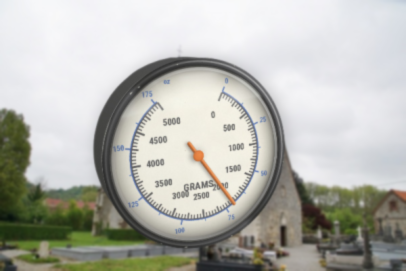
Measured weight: g 2000
